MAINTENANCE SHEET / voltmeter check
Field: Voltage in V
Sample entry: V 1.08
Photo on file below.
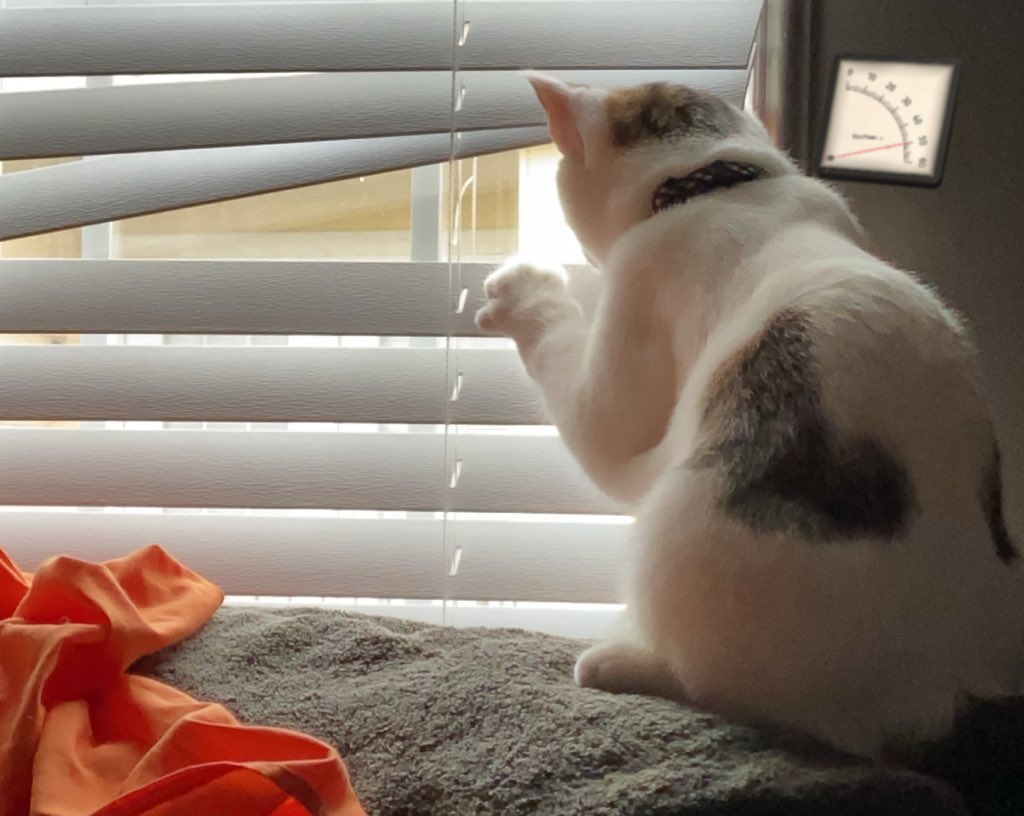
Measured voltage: V 50
